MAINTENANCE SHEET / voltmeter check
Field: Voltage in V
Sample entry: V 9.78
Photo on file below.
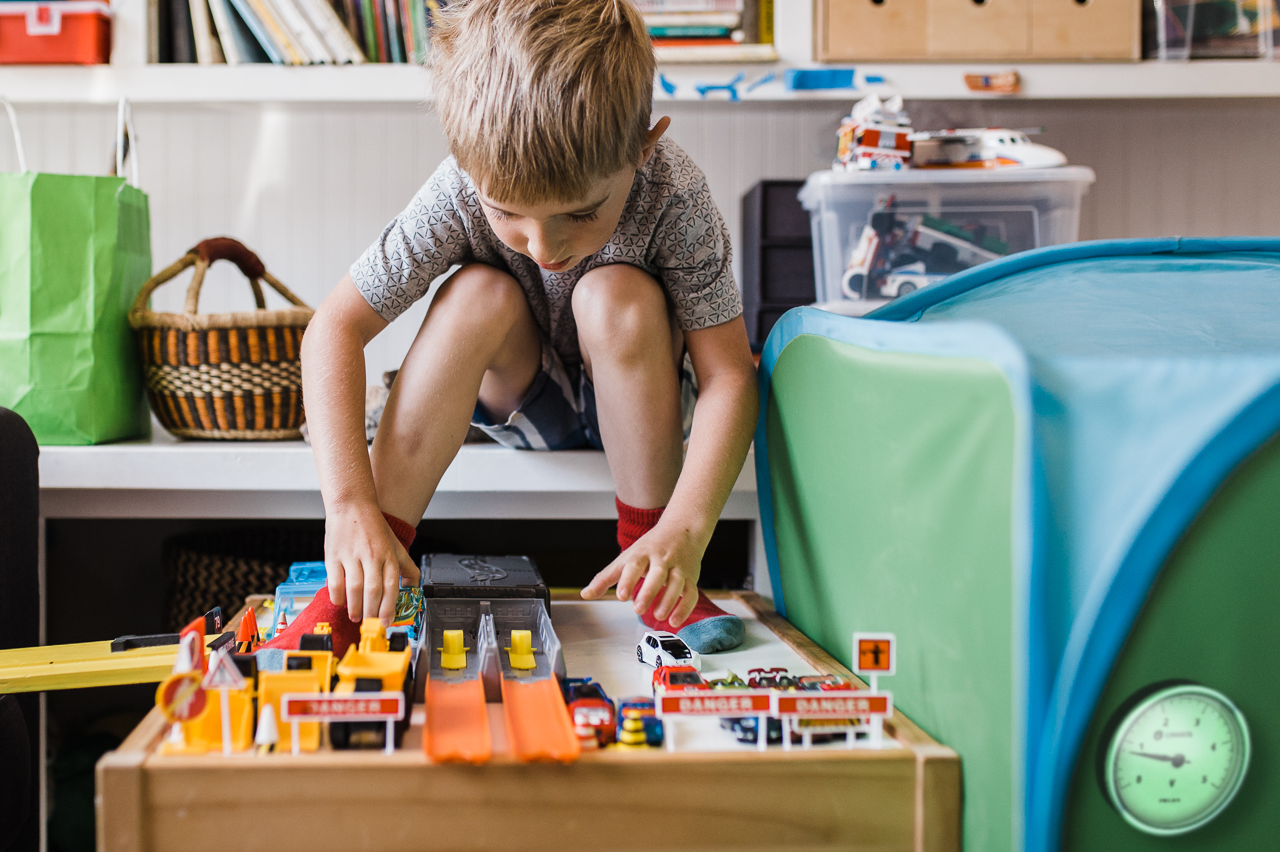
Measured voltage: V 0.8
